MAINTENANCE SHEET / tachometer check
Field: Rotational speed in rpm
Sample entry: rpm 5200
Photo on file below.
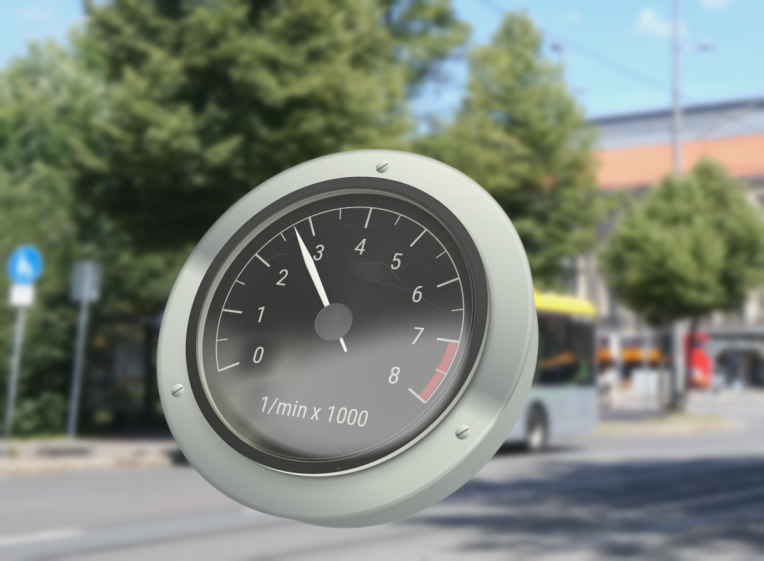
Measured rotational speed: rpm 2750
